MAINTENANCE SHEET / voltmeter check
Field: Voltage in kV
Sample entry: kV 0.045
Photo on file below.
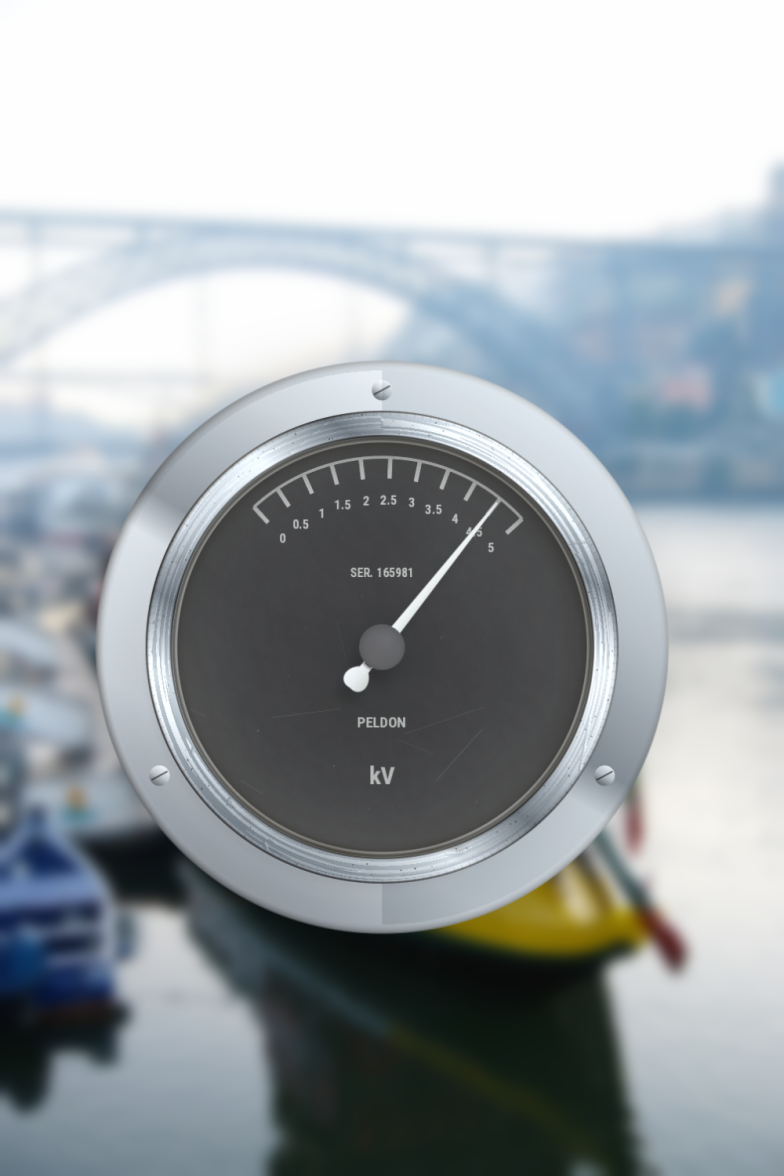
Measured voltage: kV 4.5
